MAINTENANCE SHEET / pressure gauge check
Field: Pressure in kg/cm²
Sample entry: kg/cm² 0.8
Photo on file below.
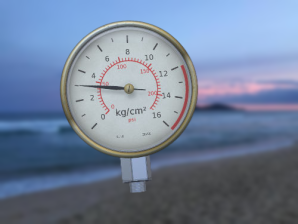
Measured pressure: kg/cm² 3
